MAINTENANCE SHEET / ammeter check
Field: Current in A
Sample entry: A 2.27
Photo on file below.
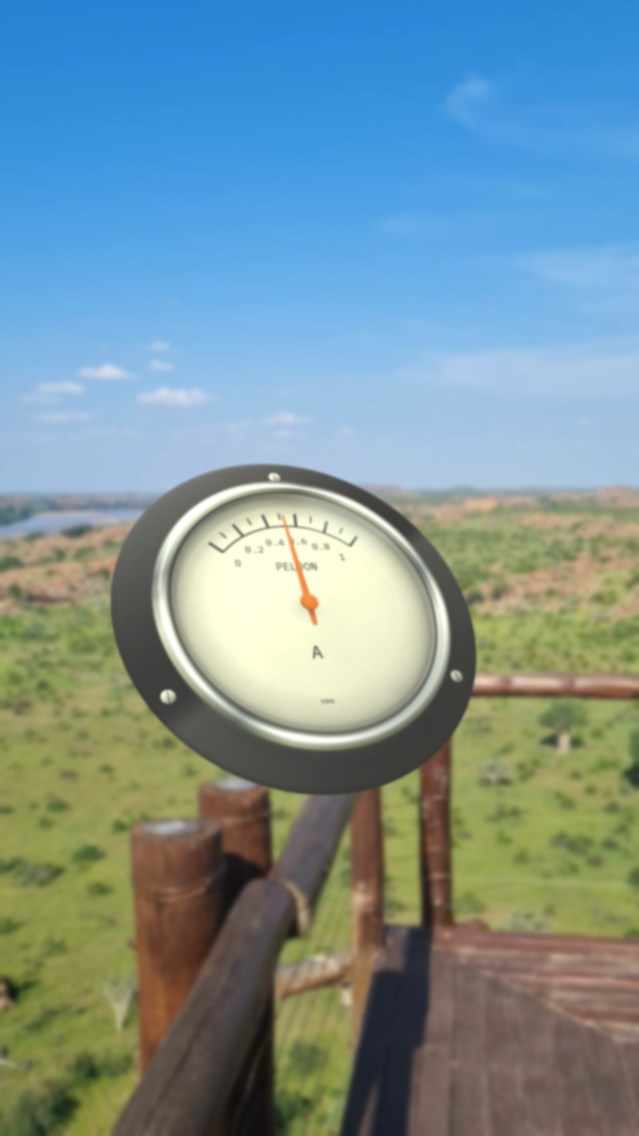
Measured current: A 0.5
